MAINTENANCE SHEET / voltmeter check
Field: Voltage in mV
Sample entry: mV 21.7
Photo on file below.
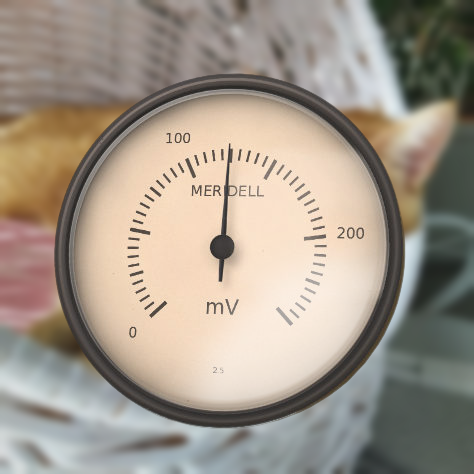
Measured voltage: mV 125
